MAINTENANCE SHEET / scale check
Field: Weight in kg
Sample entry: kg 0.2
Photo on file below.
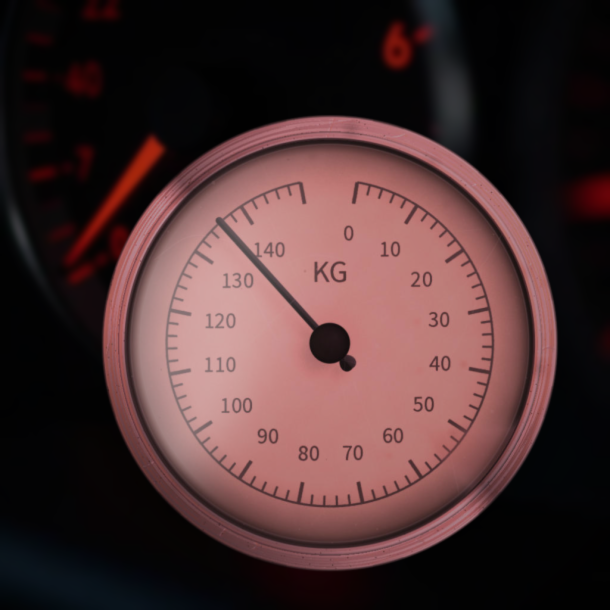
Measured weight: kg 136
